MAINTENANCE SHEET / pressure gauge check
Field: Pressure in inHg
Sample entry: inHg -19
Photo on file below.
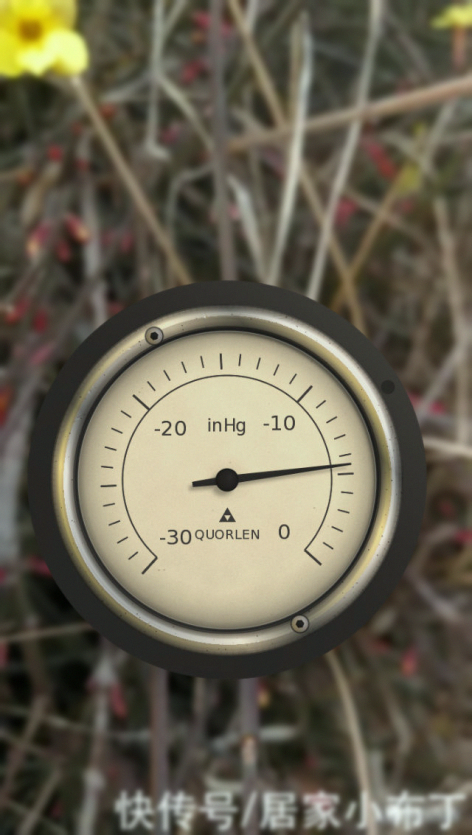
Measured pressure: inHg -5.5
